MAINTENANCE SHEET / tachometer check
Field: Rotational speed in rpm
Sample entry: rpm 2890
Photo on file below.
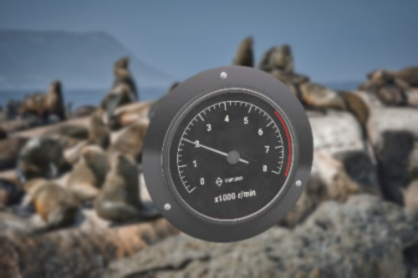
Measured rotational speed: rpm 2000
